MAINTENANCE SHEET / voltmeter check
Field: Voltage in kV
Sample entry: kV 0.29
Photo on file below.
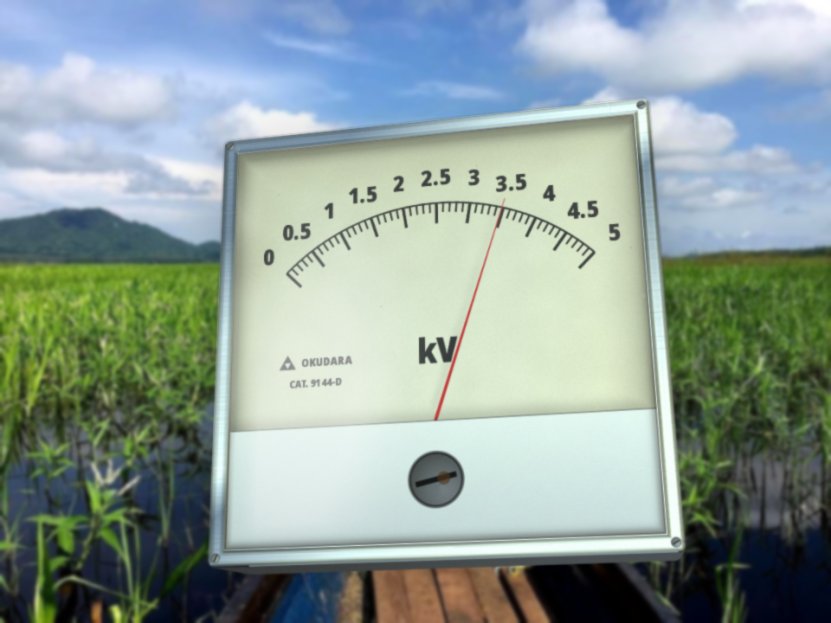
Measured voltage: kV 3.5
